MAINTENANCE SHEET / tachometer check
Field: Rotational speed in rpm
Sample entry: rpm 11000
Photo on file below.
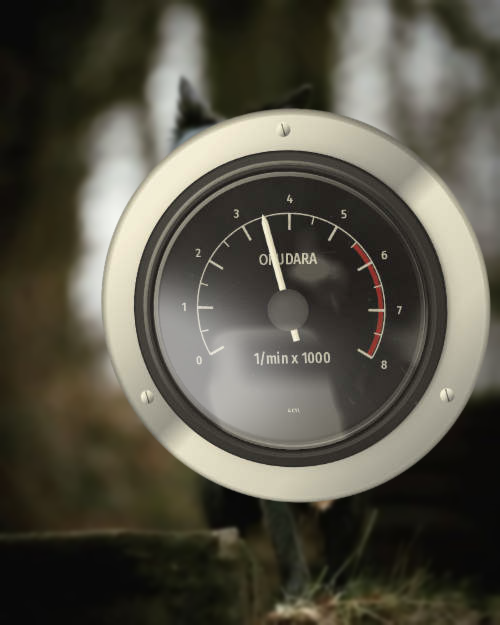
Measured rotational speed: rpm 3500
